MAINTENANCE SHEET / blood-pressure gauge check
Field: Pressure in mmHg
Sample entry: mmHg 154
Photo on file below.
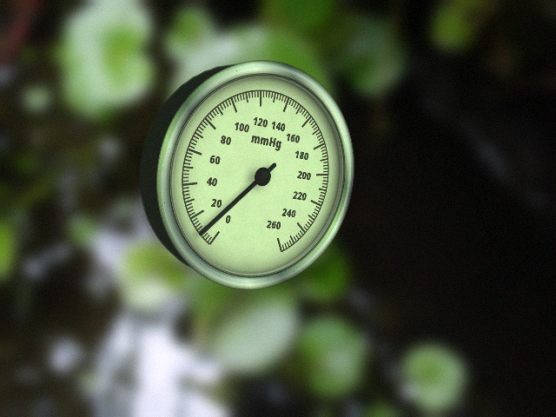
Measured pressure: mmHg 10
